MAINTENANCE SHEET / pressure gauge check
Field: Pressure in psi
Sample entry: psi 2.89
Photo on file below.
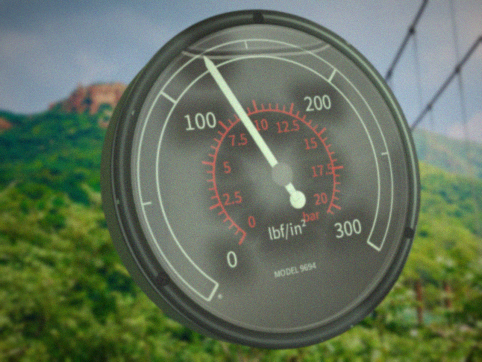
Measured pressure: psi 125
